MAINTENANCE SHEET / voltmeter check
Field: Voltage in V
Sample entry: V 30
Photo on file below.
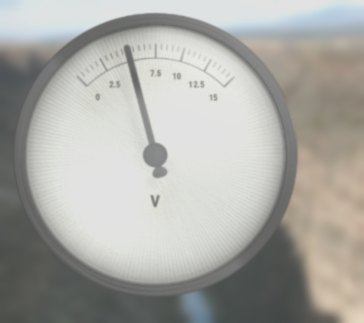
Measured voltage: V 5
